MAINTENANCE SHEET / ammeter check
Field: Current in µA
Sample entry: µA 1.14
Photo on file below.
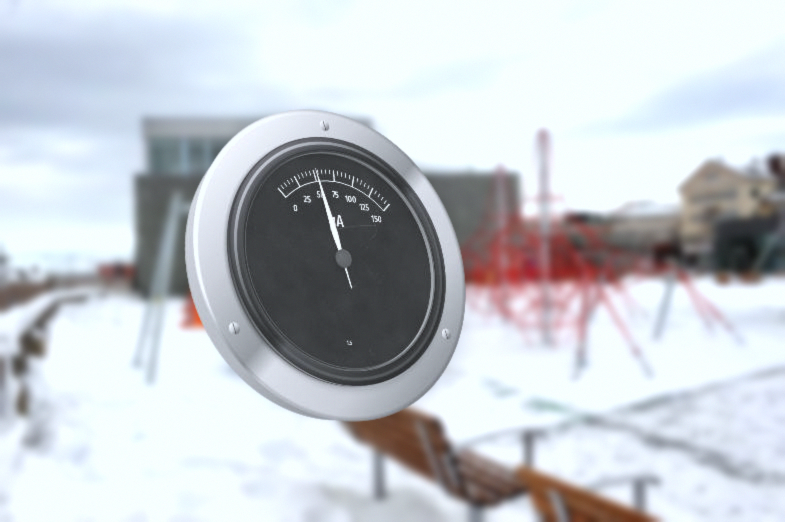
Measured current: µA 50
